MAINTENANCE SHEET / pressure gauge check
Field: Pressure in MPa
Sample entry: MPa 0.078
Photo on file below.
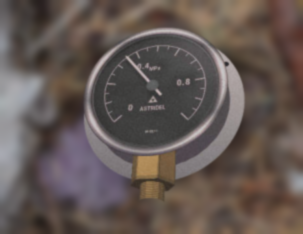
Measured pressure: MPa 0.35
